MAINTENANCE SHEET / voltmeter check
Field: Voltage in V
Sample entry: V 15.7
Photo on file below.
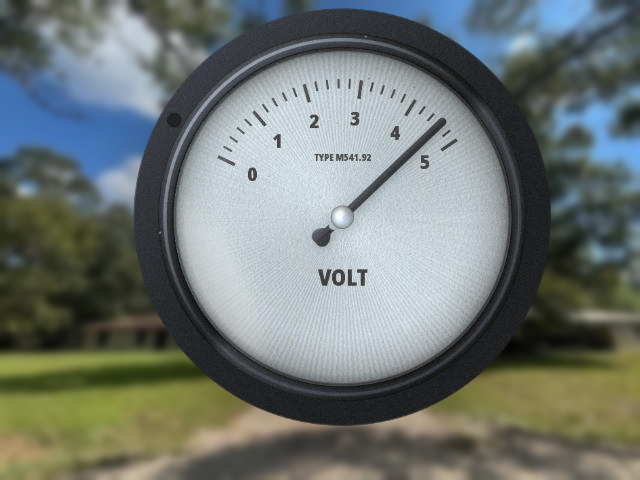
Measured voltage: V 4.6
